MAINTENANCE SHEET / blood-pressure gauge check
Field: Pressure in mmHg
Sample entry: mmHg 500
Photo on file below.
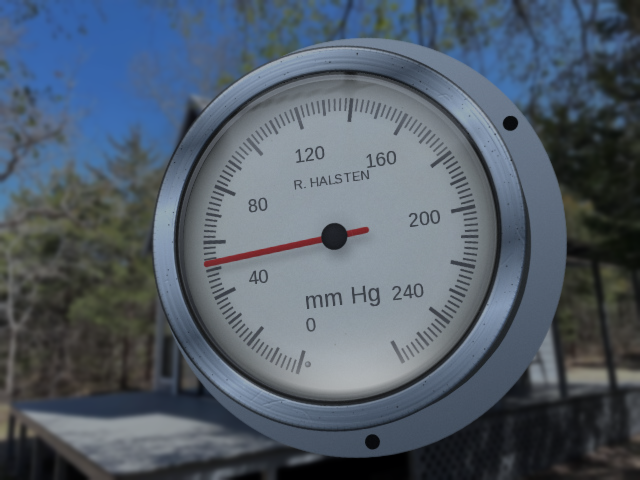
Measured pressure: mmHg 52
